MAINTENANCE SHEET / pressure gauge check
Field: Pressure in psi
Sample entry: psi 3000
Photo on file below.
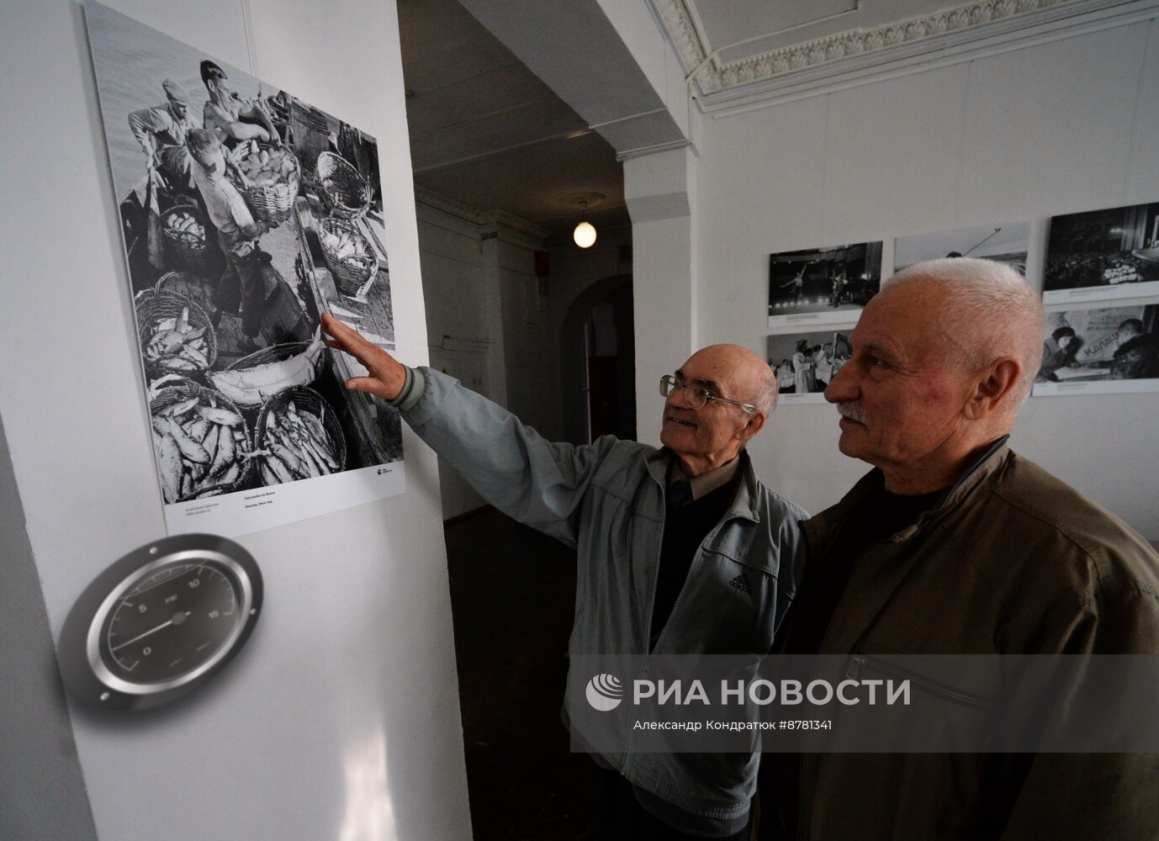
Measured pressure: psi 2
